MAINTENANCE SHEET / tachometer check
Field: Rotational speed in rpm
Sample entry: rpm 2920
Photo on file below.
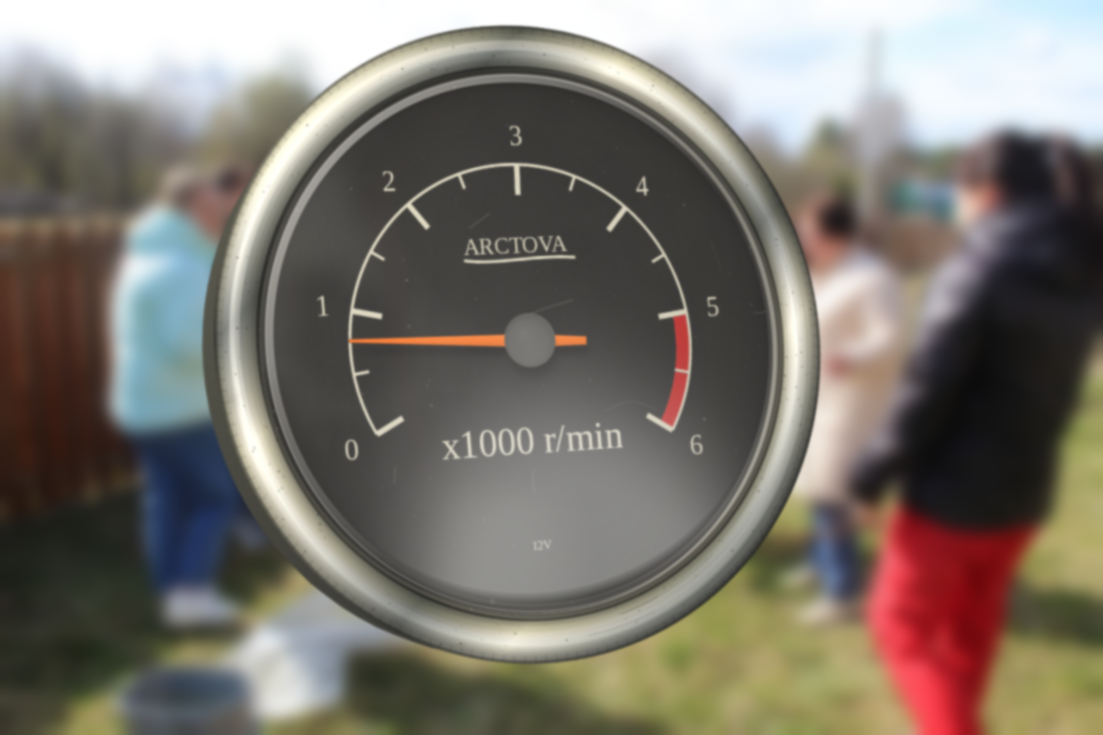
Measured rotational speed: rpm 750
